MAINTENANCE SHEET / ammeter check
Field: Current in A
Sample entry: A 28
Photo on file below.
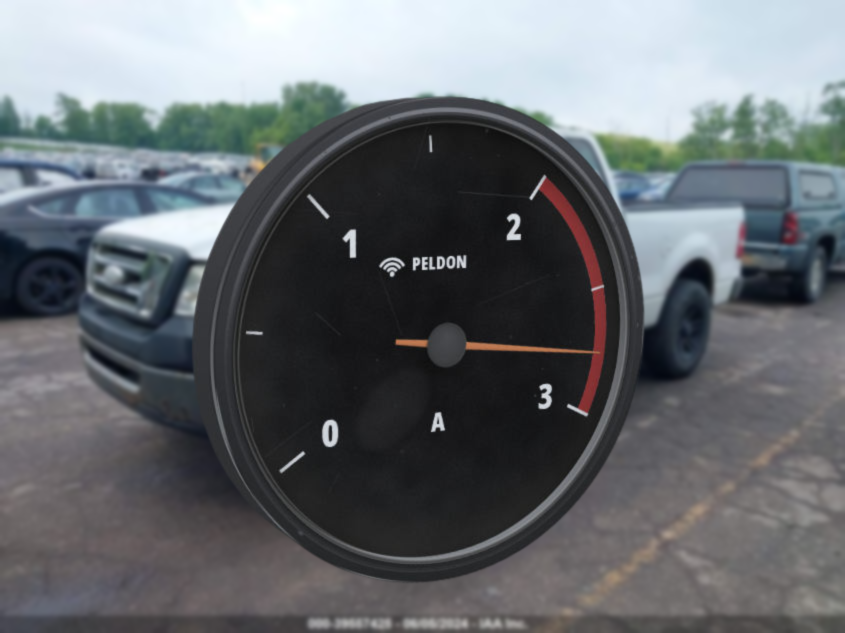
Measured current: A 2.75
